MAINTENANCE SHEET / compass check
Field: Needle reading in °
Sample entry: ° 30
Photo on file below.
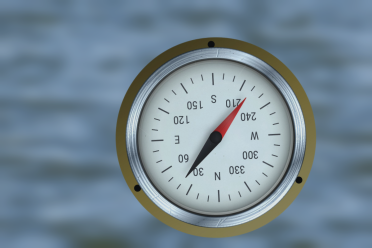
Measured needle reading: ° 220
